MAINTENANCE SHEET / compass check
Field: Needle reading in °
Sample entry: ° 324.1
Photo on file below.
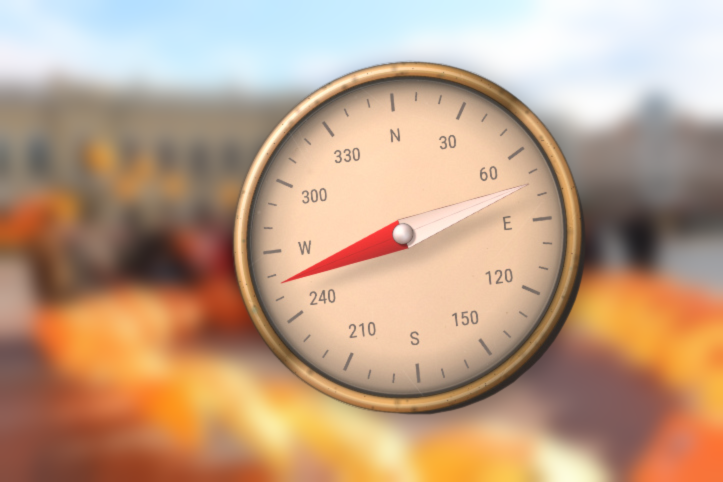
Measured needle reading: ° 255
